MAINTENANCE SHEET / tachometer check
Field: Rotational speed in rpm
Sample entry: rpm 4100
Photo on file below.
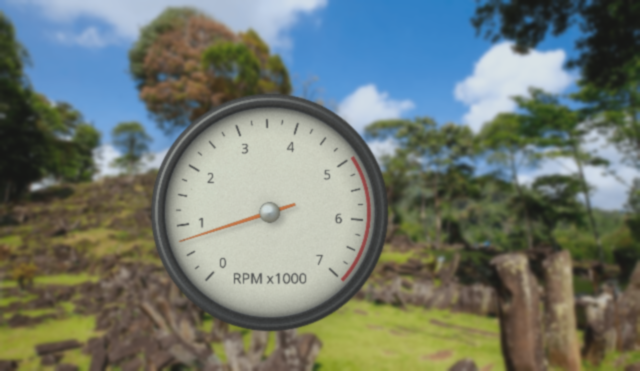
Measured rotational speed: rpm 750
